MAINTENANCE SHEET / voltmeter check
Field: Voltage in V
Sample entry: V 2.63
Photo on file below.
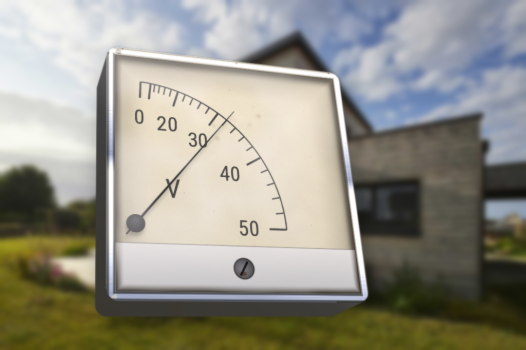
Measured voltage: V 32
